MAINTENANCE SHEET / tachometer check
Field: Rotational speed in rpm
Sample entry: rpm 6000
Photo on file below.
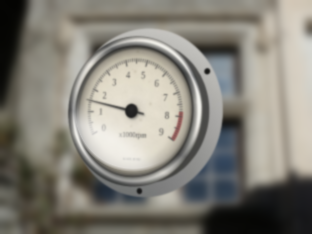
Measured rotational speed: rpm 1500
